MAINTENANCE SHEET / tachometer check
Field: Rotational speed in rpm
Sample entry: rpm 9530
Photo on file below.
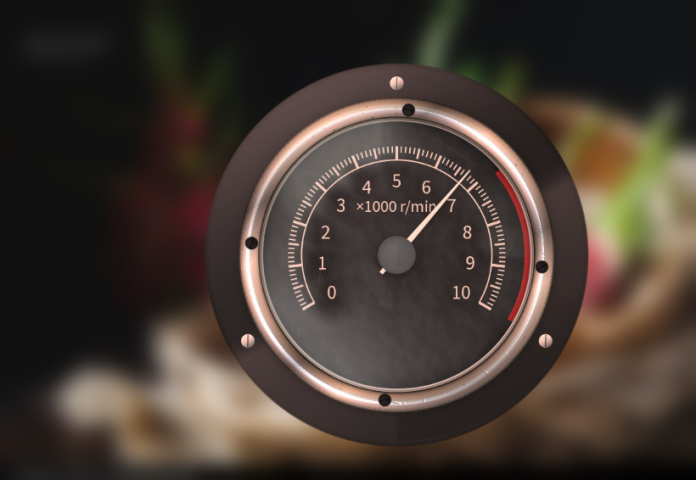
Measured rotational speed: rpm 6700
